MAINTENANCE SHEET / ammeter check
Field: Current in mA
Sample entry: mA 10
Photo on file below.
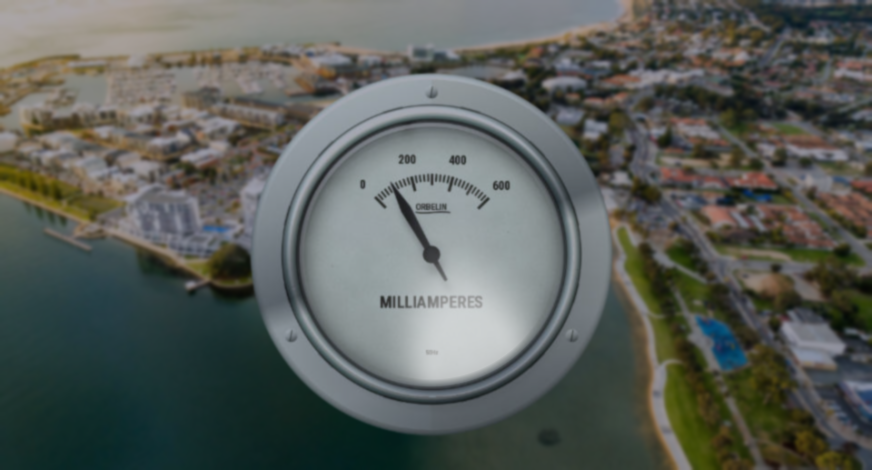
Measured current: mA 100
